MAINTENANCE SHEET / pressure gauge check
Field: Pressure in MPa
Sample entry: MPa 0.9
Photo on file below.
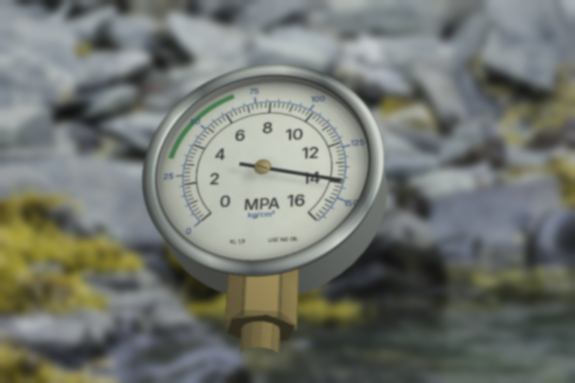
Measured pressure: MPa 14
